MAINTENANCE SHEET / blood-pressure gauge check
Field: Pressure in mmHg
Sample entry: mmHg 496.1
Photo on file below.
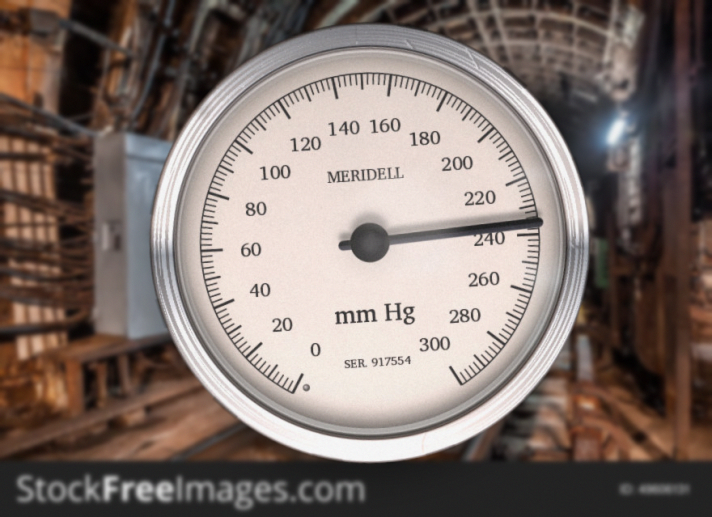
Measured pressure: mmHg 236
